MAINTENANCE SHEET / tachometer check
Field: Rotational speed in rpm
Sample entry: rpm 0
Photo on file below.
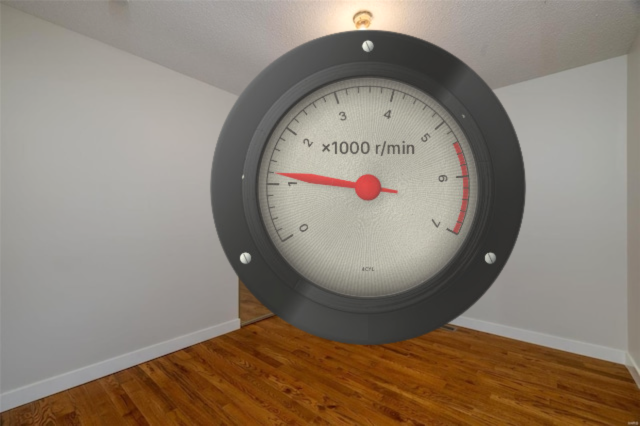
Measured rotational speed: rpm 1200
